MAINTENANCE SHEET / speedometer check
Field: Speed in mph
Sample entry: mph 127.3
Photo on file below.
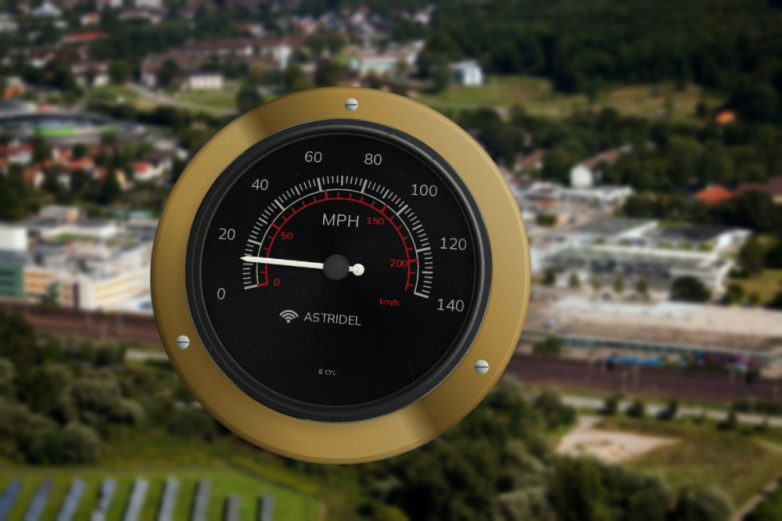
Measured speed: mph 12
